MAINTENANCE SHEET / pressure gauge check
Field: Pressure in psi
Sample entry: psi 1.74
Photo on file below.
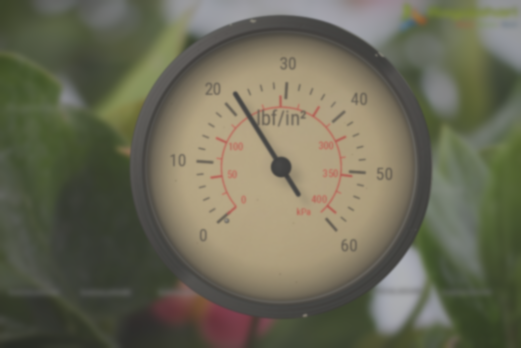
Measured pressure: psi 22
